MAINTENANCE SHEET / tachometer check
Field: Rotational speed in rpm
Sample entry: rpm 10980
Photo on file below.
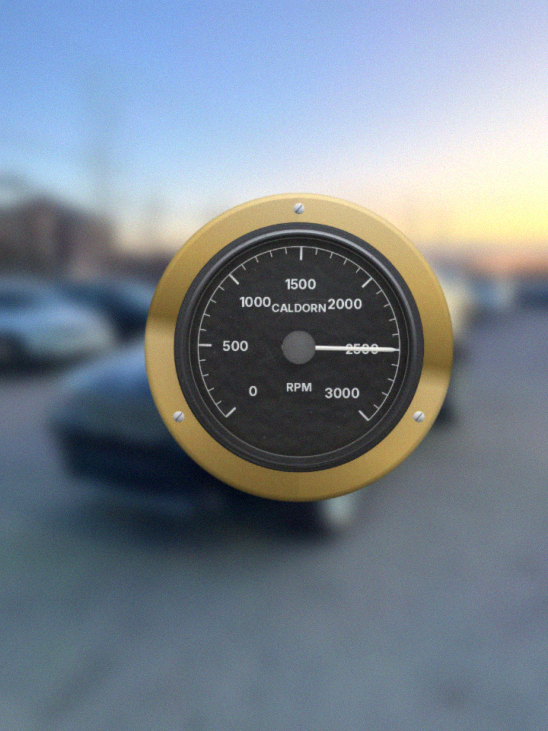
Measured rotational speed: rpm 2500
